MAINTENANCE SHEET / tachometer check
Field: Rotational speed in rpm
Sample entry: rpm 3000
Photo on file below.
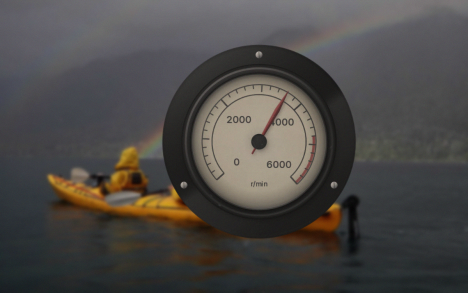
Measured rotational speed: rpm 3600
